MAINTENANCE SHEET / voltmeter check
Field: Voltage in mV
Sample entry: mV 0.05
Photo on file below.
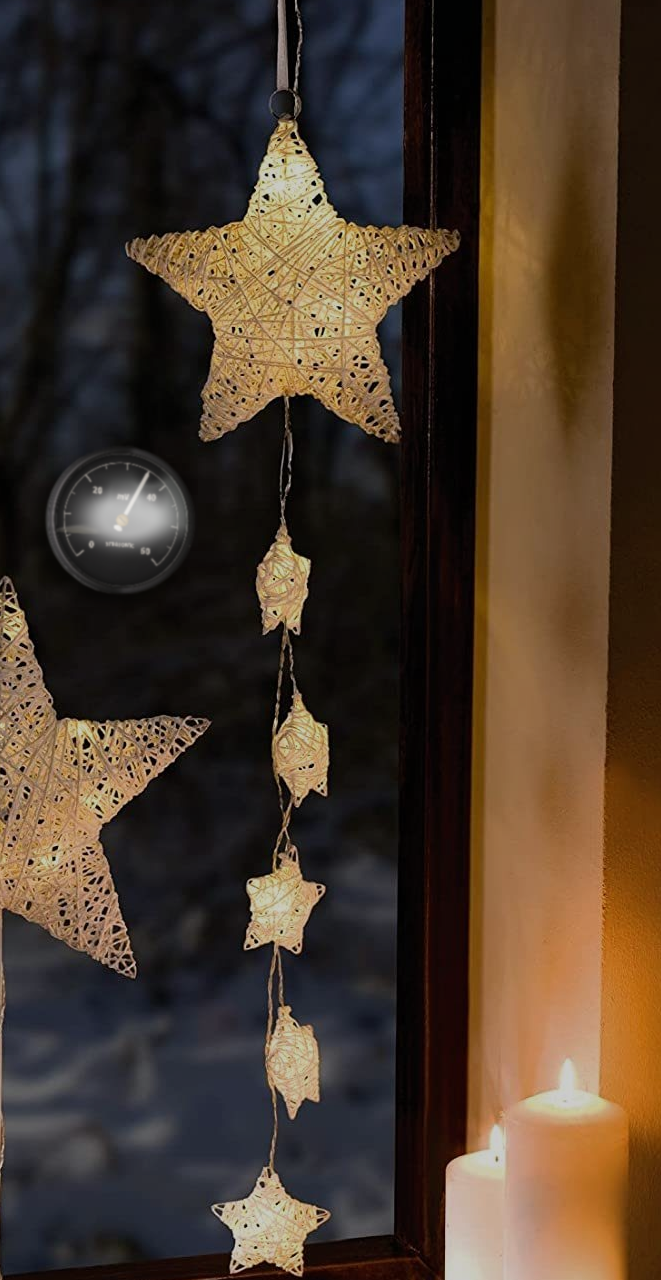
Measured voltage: mV 35
